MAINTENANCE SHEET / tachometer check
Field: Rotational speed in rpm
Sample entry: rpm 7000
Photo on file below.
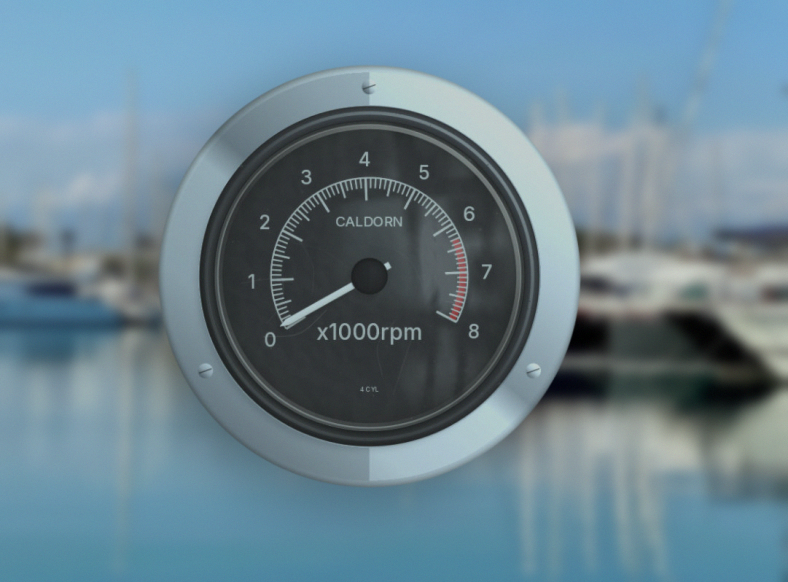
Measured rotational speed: rpm 100
